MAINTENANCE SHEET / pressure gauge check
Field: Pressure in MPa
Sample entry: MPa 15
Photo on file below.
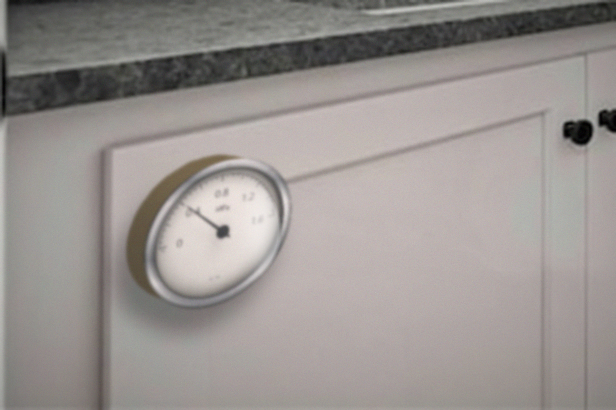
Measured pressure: MPa 0.4
